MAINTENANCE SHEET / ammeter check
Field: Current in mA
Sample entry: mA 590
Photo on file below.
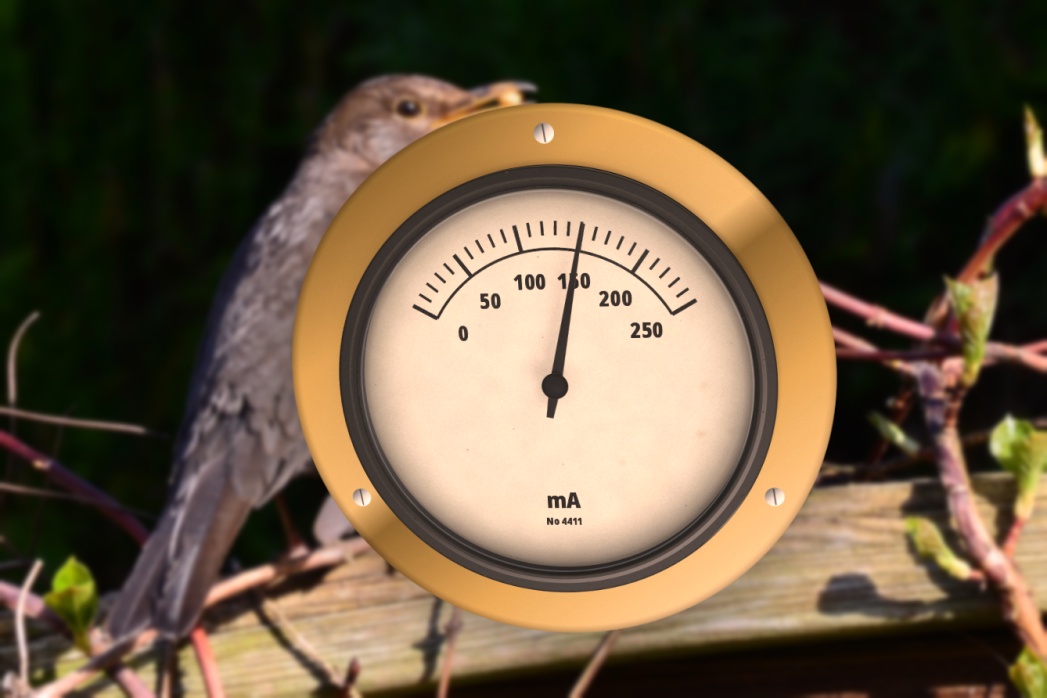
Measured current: mA 150
